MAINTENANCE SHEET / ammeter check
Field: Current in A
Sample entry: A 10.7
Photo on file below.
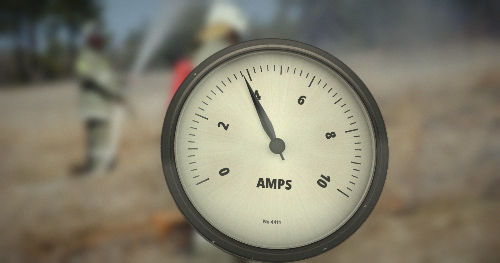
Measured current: A 3.8
